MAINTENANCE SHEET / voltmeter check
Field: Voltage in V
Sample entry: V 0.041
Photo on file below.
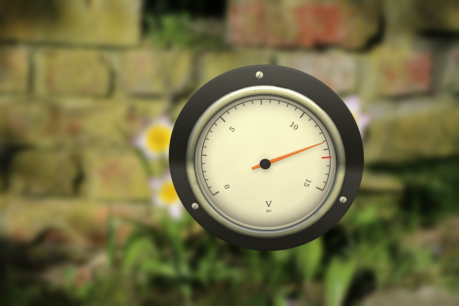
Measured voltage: V 12
